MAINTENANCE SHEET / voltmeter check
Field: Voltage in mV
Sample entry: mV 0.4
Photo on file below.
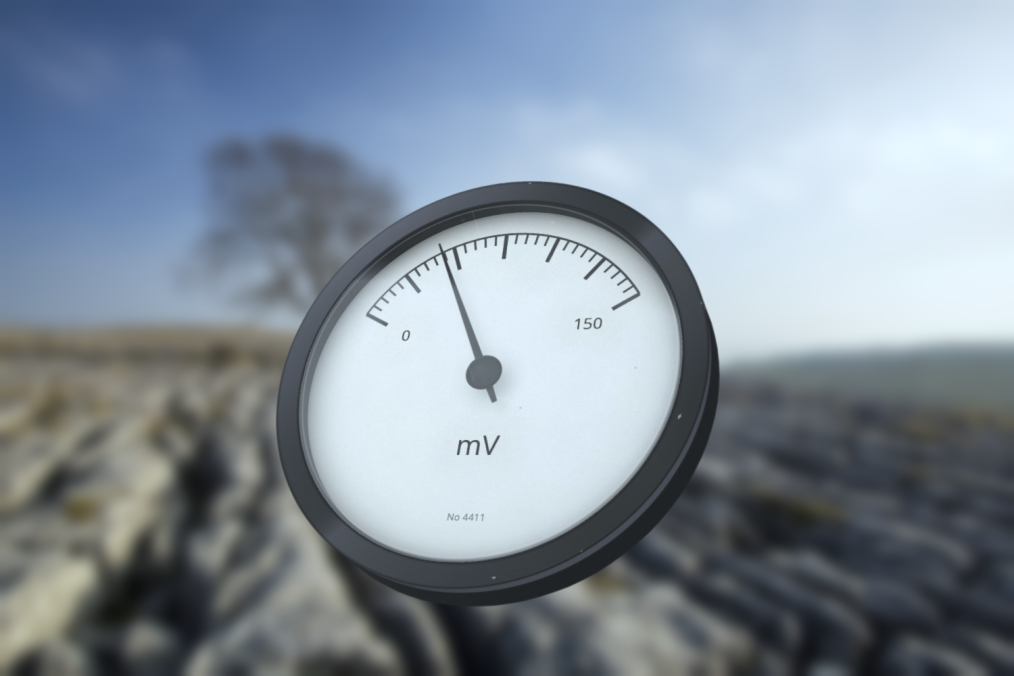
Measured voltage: mV 45
